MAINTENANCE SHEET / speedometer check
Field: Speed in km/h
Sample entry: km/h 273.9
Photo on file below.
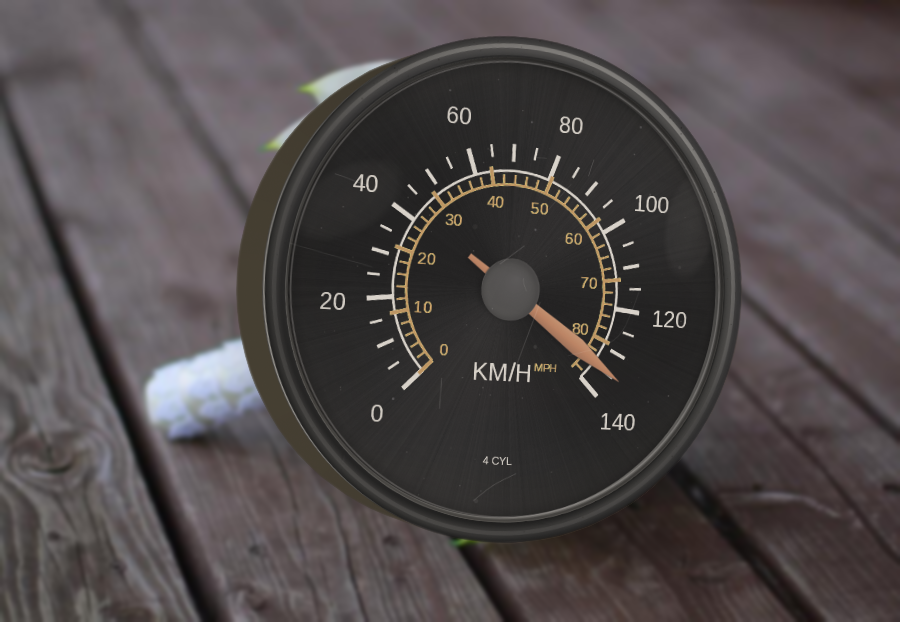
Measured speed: km/h 135
